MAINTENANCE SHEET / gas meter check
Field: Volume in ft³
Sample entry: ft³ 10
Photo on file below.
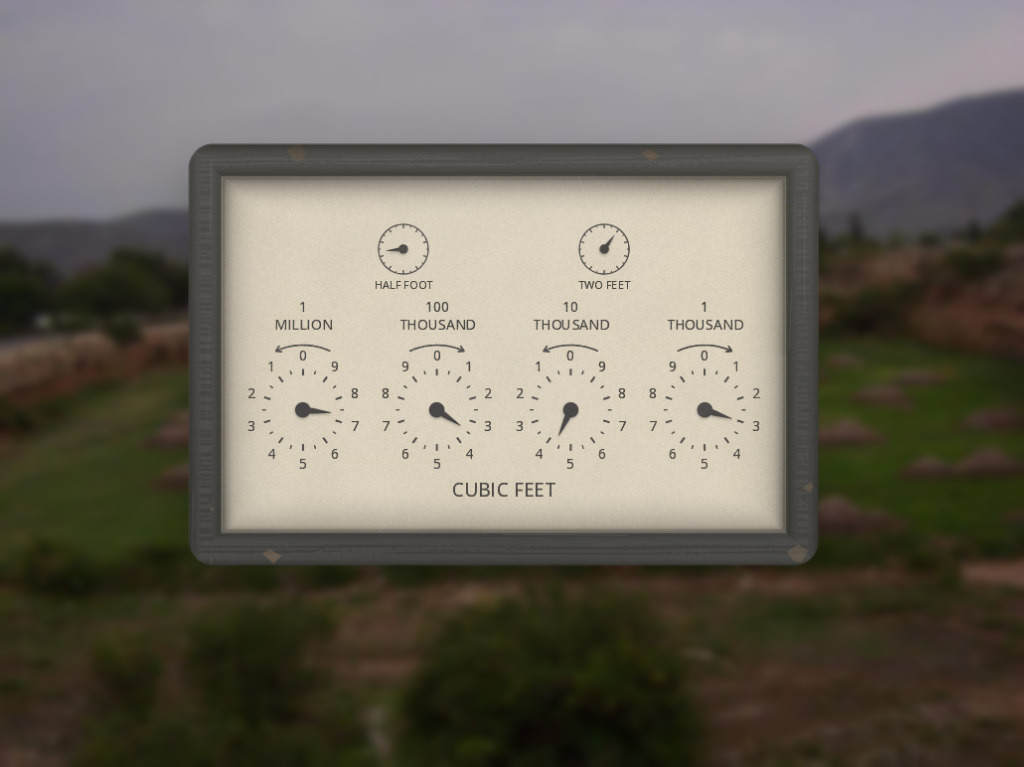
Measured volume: ft³ 734300
